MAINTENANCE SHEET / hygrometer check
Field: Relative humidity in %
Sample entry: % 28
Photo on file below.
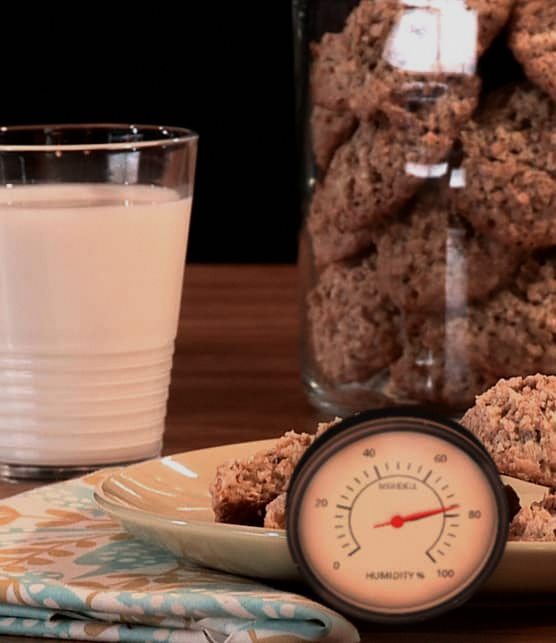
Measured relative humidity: % 76
